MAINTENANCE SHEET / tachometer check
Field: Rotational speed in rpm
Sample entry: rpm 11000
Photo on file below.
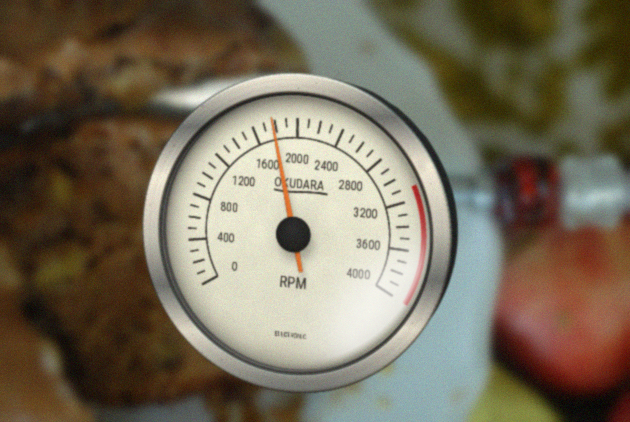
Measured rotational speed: rpm 1800
